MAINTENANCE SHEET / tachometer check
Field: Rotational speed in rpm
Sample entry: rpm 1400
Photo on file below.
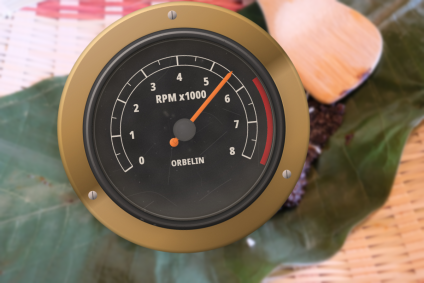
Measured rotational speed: rpm 5500
